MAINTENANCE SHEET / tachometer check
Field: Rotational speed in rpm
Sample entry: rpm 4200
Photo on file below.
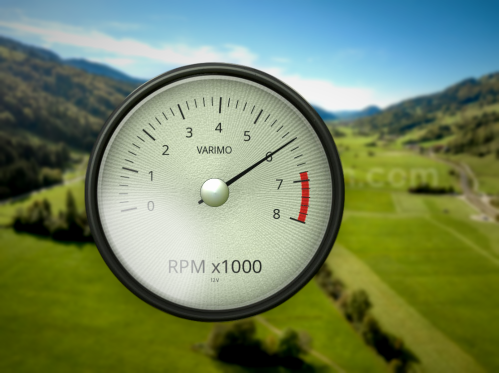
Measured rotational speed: rpm 6000
